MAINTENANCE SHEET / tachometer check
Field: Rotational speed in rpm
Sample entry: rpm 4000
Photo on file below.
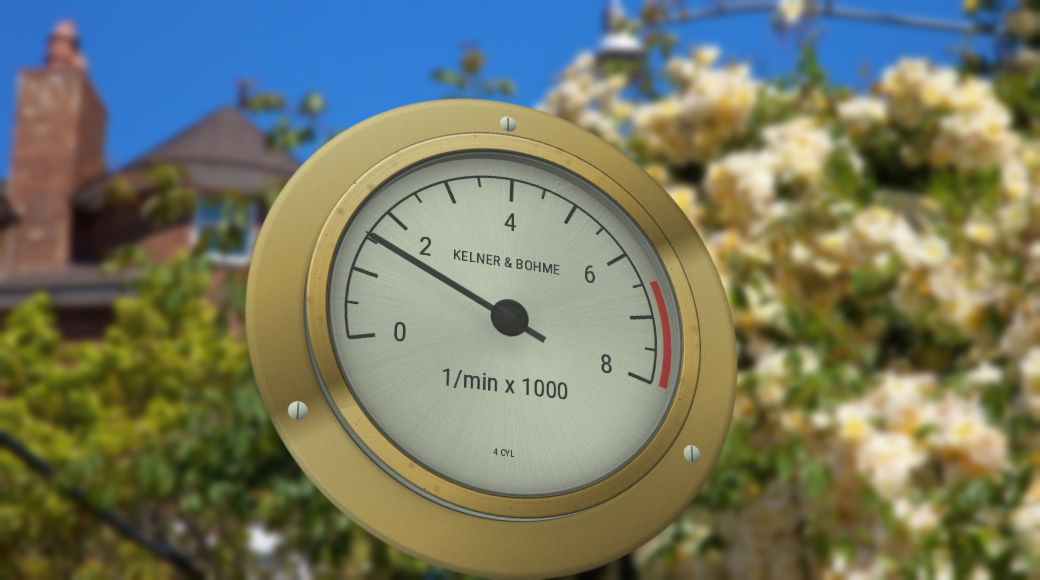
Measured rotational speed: rpm 1500
